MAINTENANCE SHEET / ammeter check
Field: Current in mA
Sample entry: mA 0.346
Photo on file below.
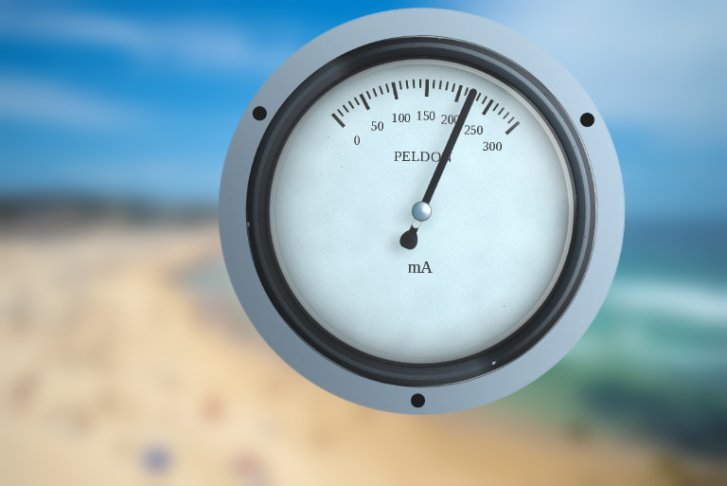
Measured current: mA 220
